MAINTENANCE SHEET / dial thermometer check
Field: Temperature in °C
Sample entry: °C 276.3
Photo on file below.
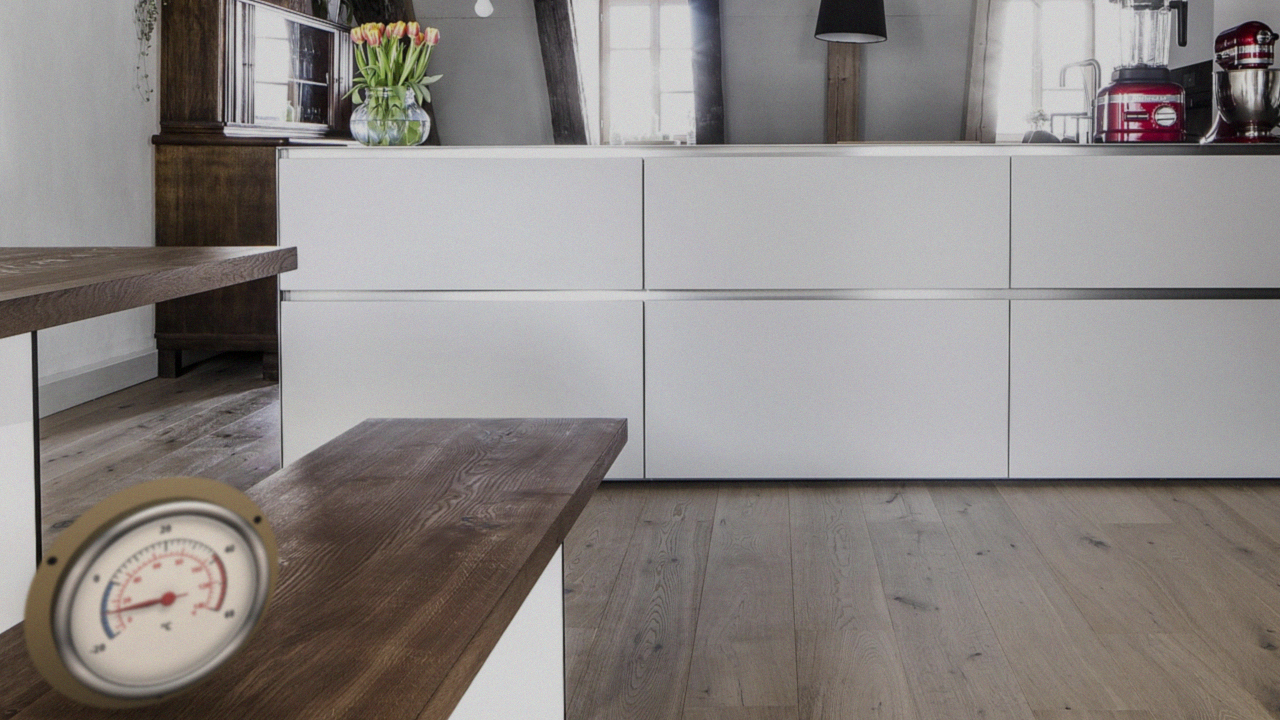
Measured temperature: °C -10
